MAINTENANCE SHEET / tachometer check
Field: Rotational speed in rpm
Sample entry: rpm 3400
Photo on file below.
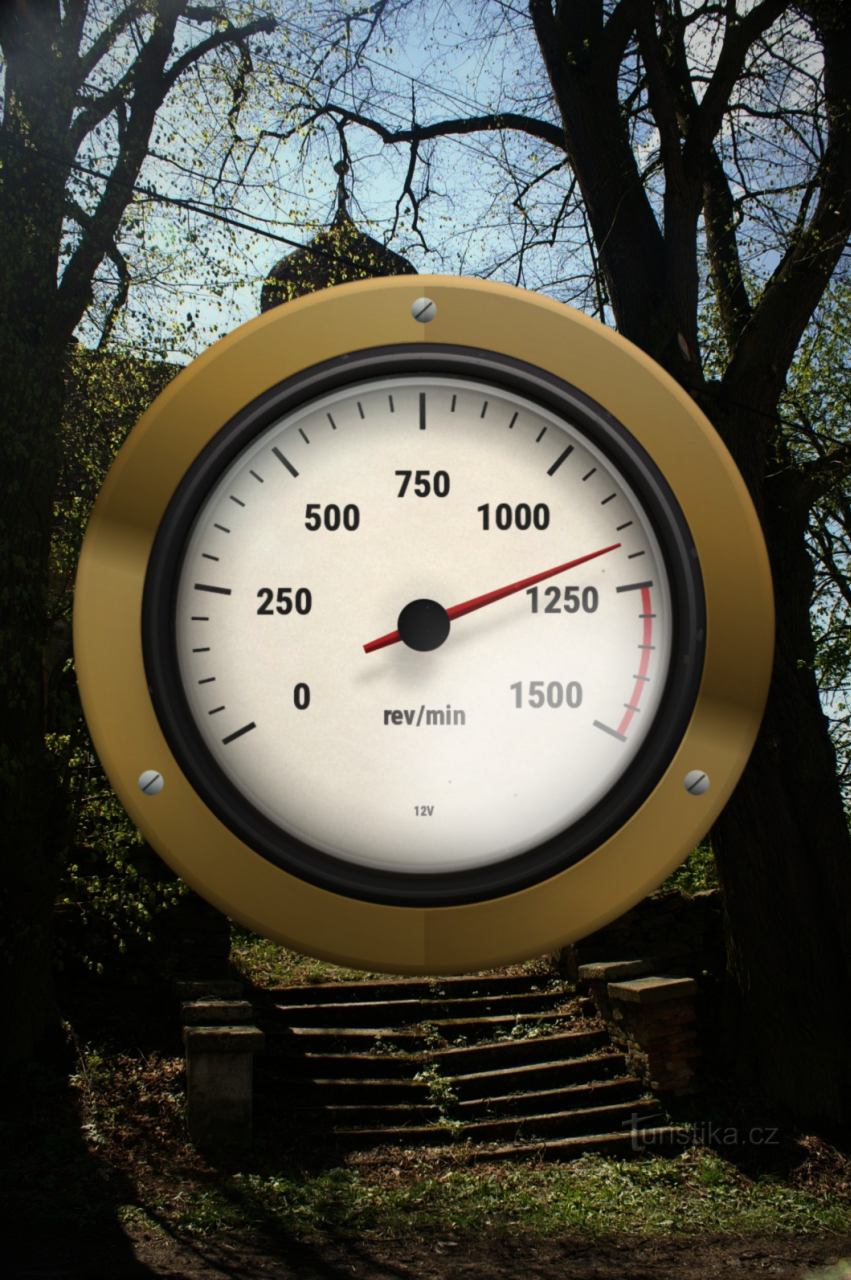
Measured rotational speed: rpm 1175
